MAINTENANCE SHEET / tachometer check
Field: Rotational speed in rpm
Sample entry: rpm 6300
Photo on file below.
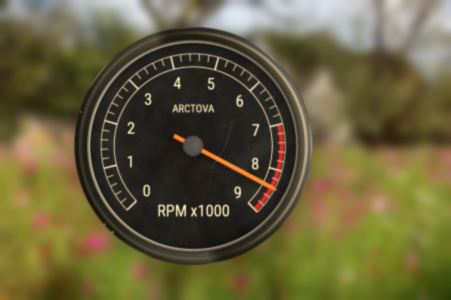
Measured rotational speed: rpm 8400
